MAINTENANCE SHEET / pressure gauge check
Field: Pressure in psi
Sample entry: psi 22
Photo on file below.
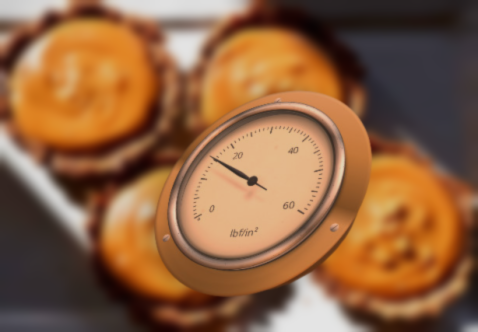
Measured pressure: psi 15
